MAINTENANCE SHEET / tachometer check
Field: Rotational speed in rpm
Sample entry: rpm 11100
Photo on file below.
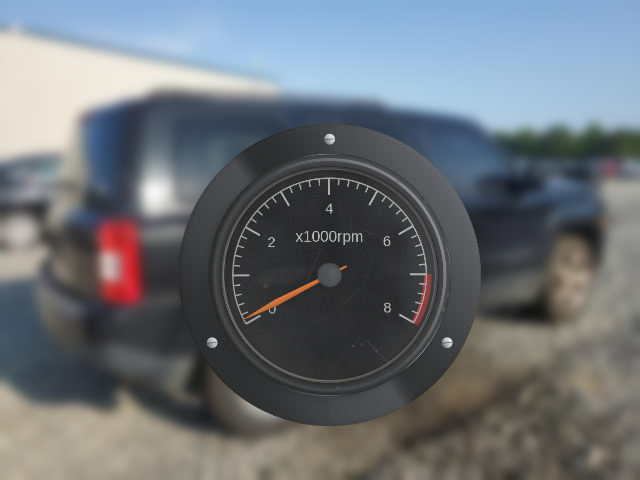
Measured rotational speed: rpm 100
